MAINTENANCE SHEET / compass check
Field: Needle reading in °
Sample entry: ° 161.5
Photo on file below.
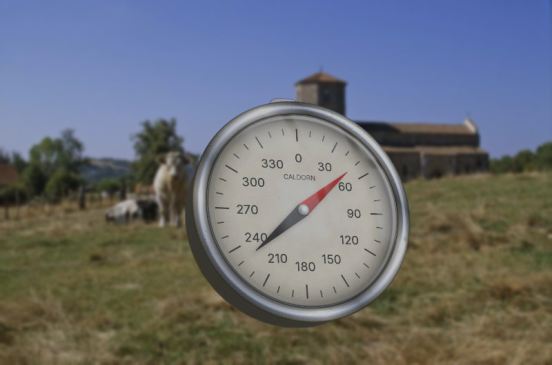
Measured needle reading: ° 50
